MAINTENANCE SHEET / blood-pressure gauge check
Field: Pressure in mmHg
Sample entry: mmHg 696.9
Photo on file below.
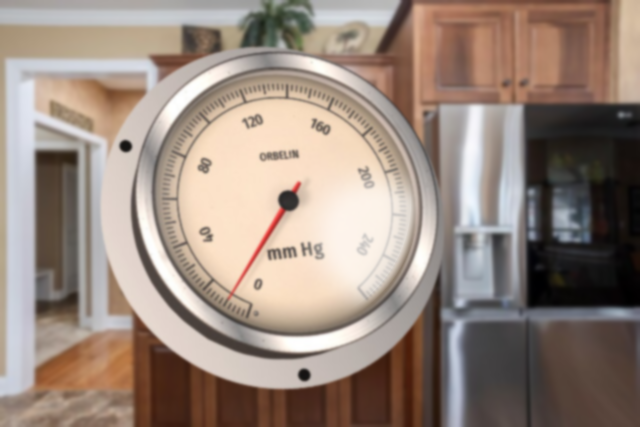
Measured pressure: mmHg 10
